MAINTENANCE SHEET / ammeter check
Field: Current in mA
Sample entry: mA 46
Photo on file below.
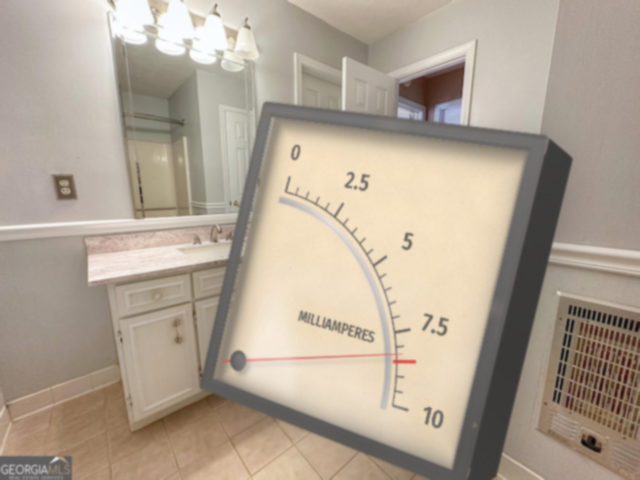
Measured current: mA 8.25
